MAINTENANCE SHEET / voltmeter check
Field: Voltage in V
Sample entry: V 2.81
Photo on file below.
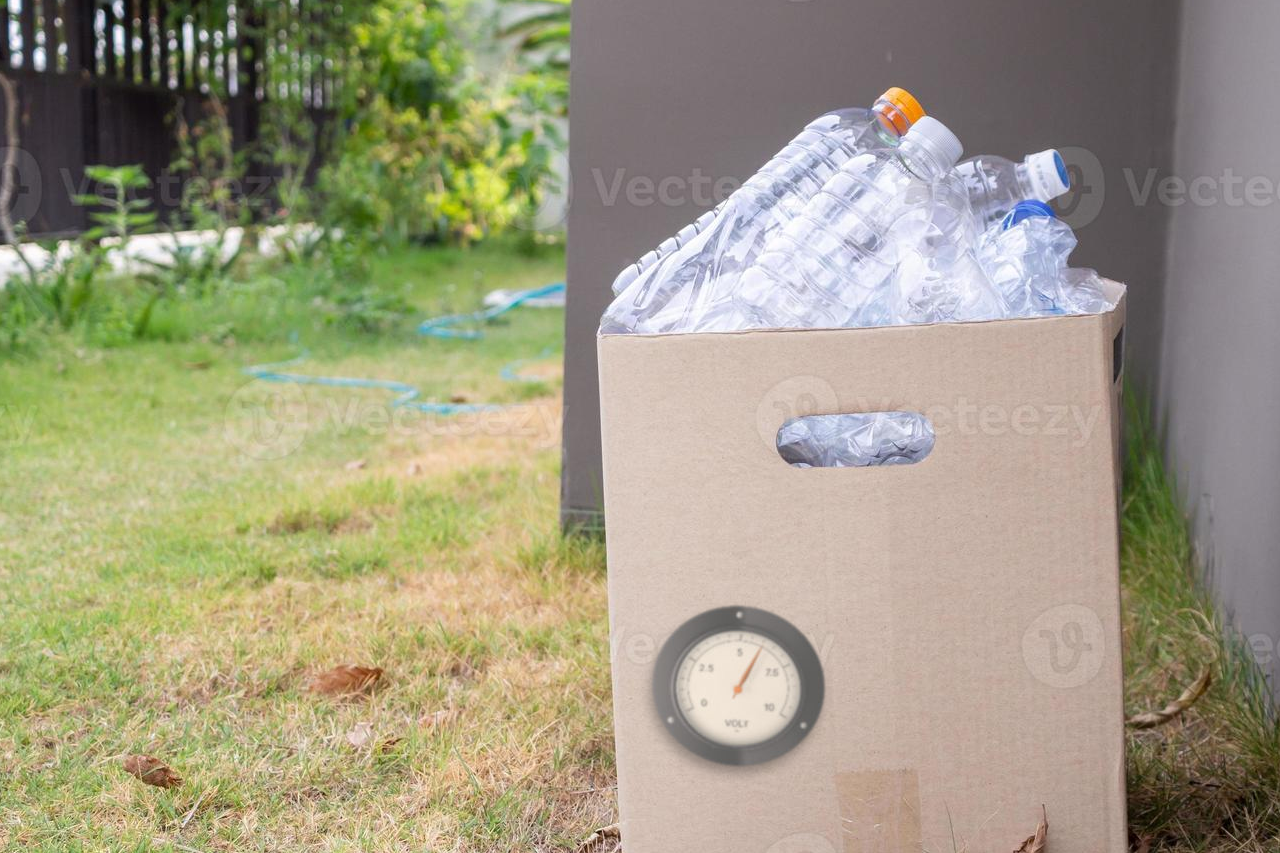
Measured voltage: V 6
